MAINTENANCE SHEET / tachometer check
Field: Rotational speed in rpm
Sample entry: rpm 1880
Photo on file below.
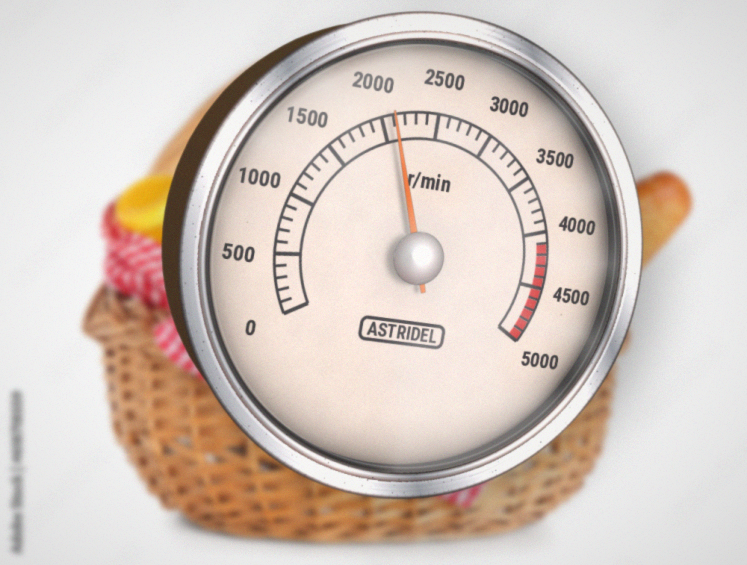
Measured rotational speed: rpm 2100
